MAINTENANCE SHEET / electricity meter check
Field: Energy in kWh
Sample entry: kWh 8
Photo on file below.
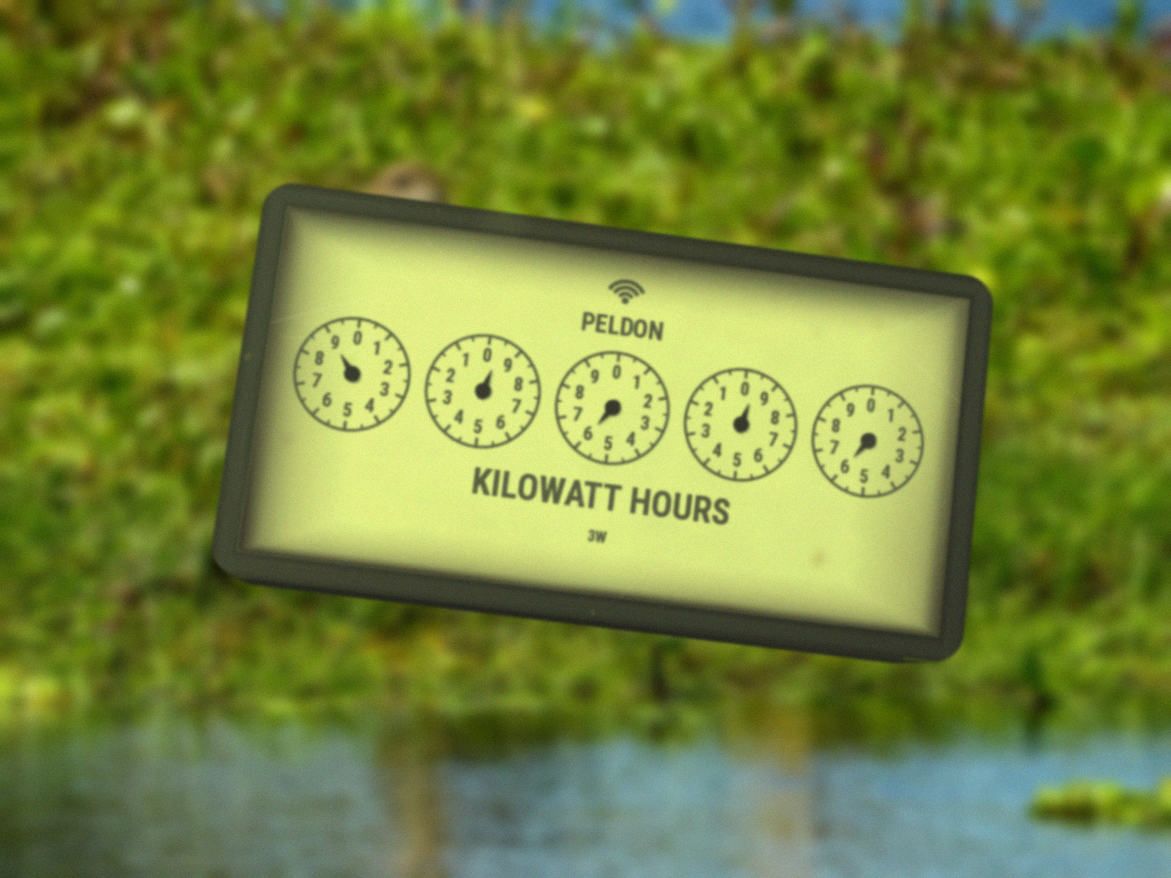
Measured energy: kWh 89596
